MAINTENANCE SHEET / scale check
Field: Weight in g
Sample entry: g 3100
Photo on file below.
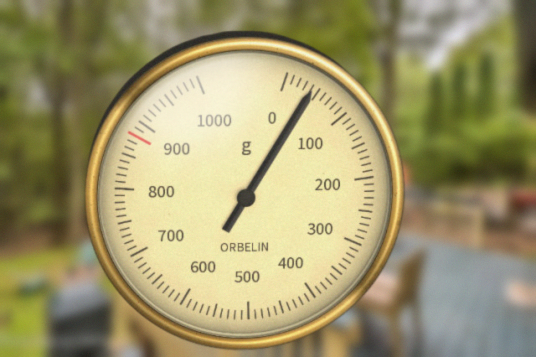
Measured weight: g 40
